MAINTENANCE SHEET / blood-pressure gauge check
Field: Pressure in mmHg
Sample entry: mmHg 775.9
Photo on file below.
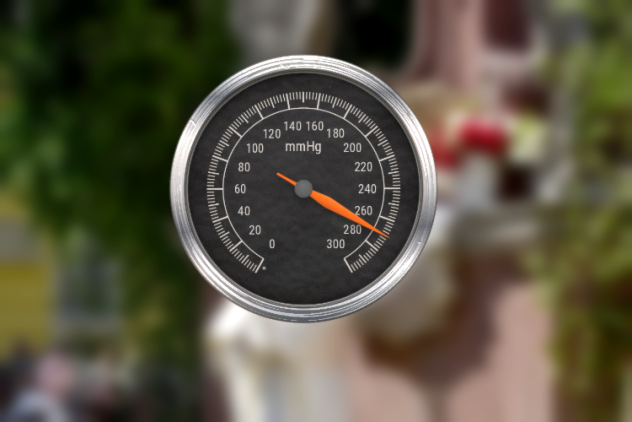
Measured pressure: mmHg 270
